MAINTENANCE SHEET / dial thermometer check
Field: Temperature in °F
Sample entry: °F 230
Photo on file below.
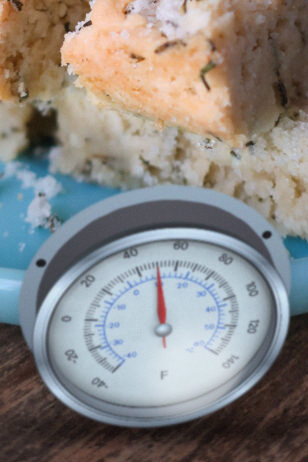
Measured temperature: °F 50
